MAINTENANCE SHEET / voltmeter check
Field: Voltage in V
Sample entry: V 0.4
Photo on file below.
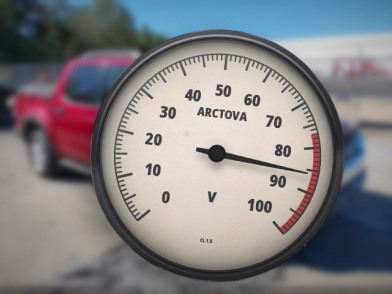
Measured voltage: V 86
